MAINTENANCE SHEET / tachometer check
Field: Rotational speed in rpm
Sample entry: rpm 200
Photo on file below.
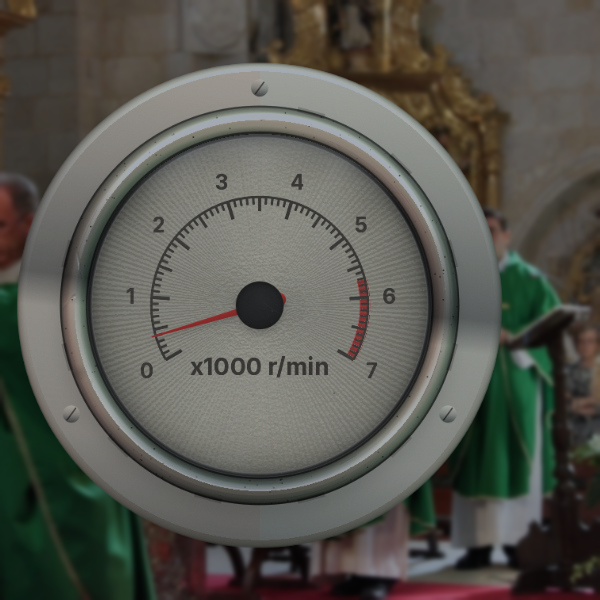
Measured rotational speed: rpm 400
